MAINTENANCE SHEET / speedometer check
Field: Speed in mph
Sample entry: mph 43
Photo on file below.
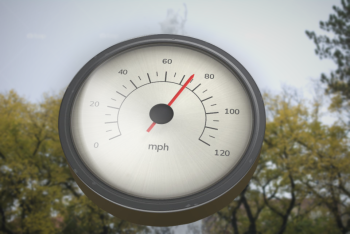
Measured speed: mph 75
